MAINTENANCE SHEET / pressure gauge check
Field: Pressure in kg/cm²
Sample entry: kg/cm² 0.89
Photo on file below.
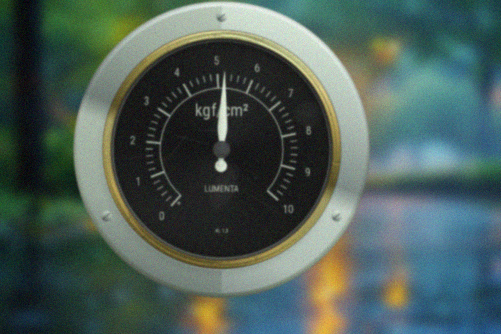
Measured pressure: kg/cm² 5.2
